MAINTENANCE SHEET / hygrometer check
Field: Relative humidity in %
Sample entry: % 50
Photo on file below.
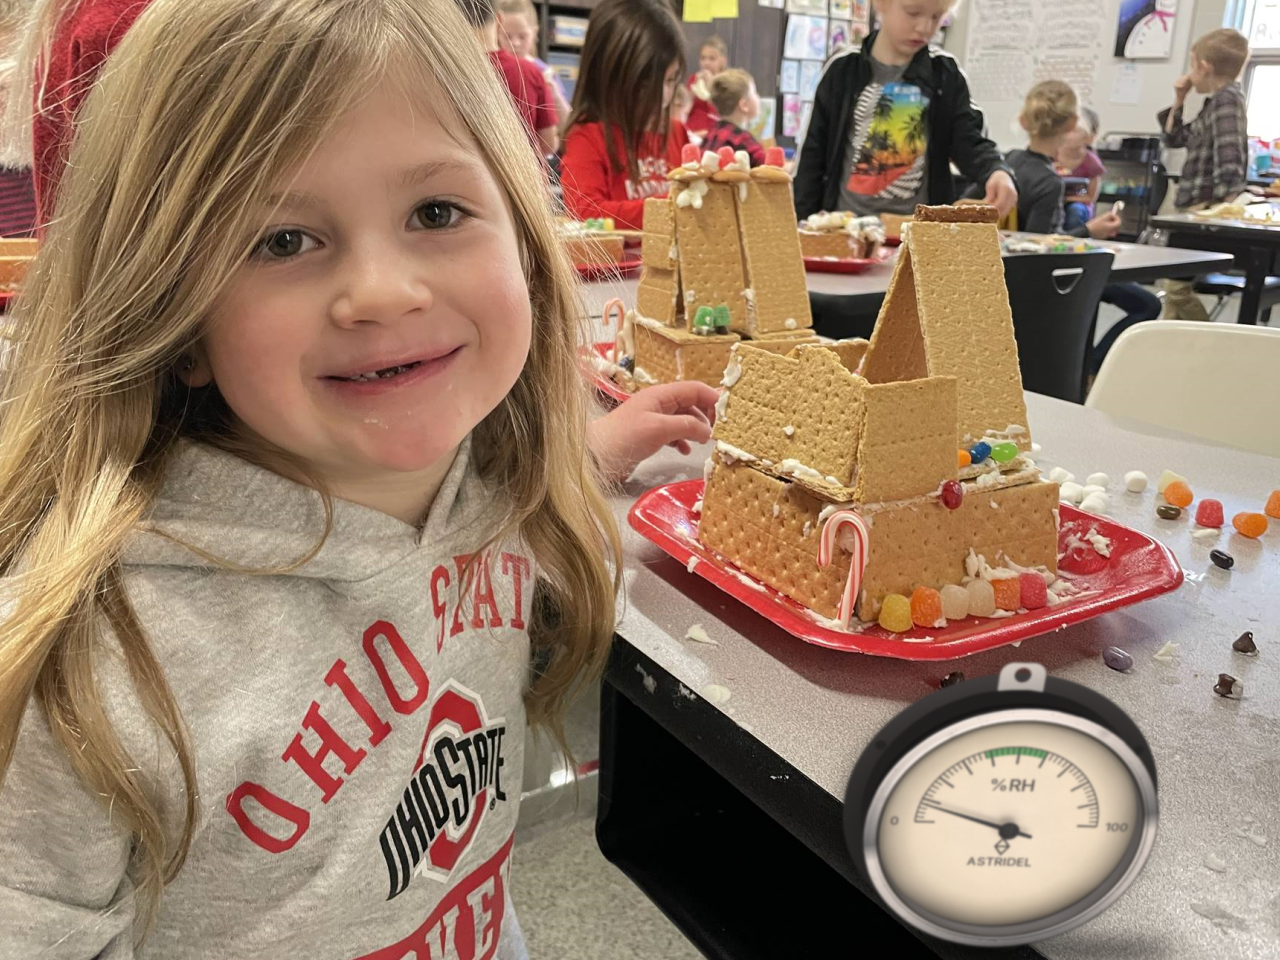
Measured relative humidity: % 10
